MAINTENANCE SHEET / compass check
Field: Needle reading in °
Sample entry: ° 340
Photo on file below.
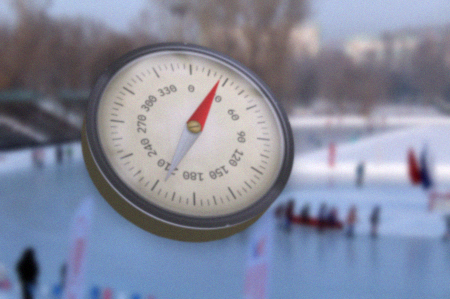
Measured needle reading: ° 25
